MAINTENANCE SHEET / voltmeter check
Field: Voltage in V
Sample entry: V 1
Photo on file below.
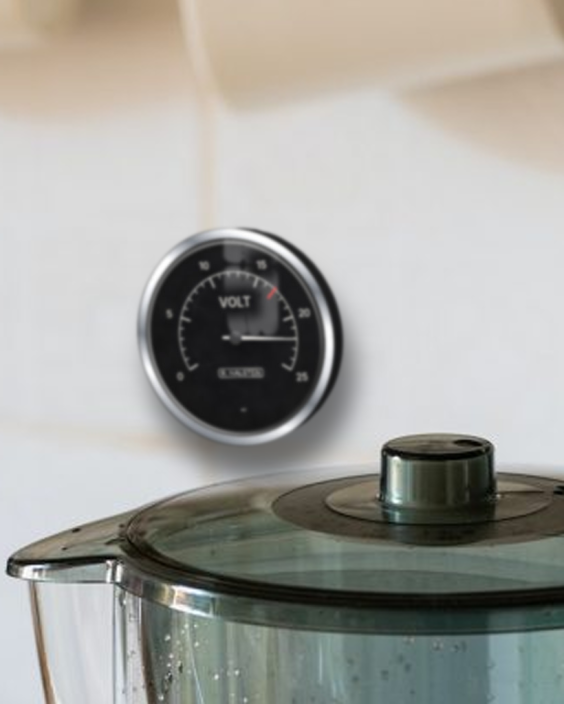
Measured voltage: V 22
